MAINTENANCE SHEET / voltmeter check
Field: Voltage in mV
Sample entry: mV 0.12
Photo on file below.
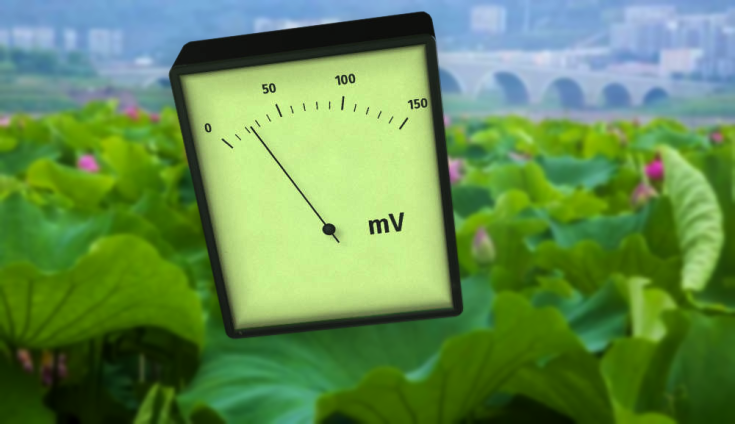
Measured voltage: mV 25
